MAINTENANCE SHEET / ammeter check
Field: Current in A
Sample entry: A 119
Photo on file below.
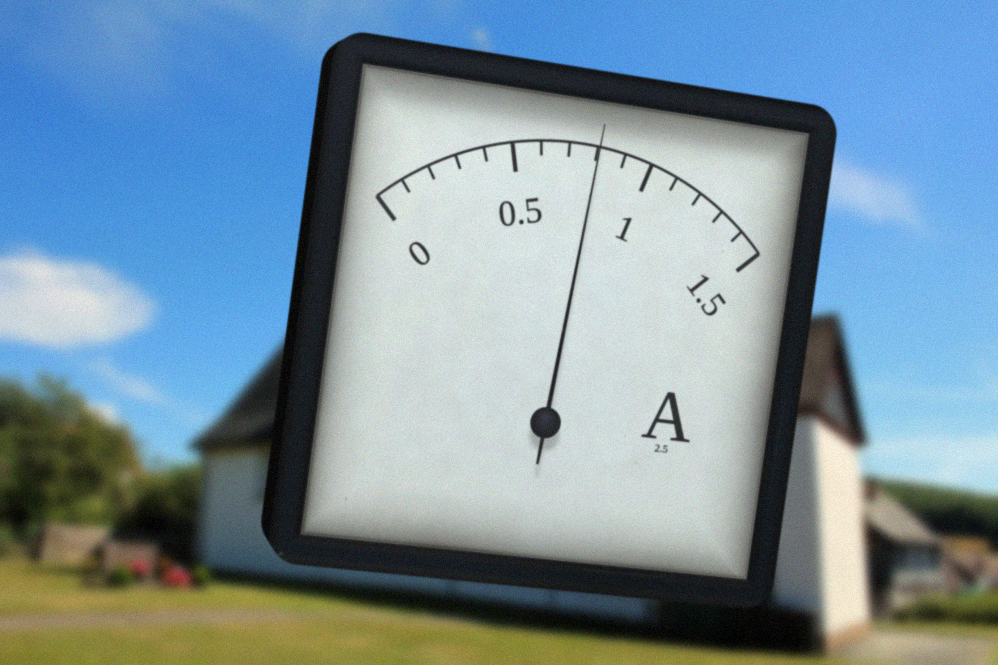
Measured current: A 0.8
